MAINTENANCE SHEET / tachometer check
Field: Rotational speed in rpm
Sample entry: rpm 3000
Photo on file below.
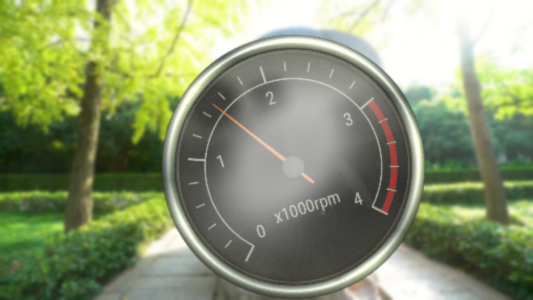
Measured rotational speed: rpm 1500
